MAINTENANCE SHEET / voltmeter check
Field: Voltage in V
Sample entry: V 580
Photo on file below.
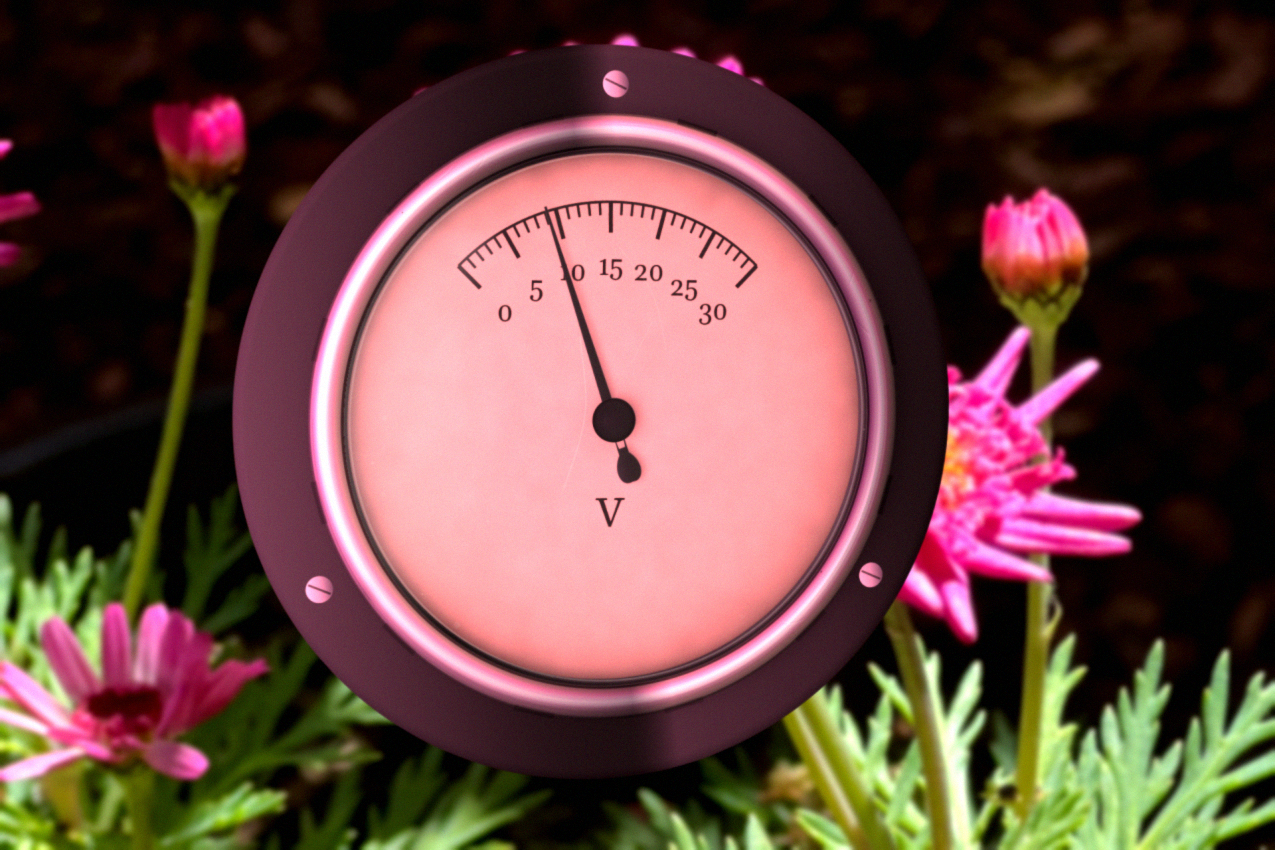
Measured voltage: V 9
